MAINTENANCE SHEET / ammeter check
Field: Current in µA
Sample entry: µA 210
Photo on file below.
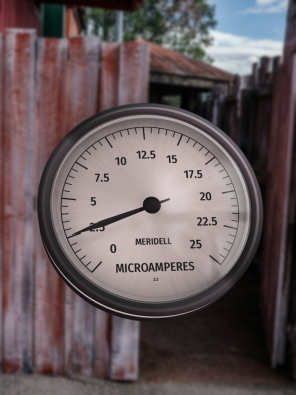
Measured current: µA 2.5
